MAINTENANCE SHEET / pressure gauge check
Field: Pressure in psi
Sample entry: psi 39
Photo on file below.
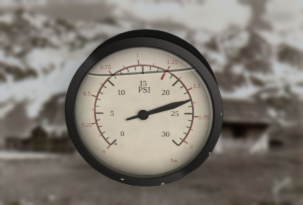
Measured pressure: psi 23
